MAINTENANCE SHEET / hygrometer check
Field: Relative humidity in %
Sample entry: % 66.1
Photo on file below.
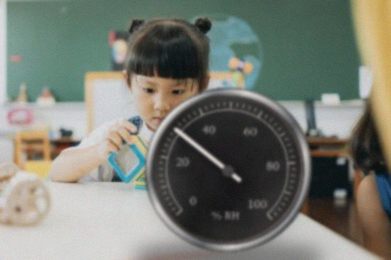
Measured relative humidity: % 30
